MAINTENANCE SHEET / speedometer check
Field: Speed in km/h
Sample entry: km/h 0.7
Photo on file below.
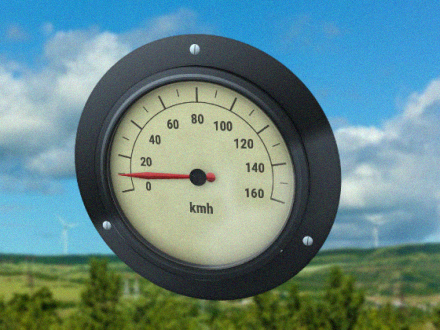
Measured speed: km/h 10
